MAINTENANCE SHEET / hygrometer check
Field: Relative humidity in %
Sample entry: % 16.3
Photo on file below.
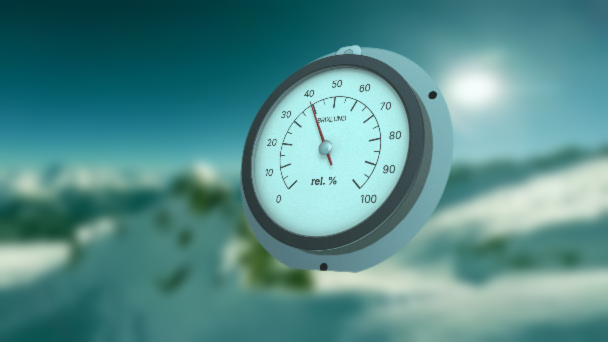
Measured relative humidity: % 40
